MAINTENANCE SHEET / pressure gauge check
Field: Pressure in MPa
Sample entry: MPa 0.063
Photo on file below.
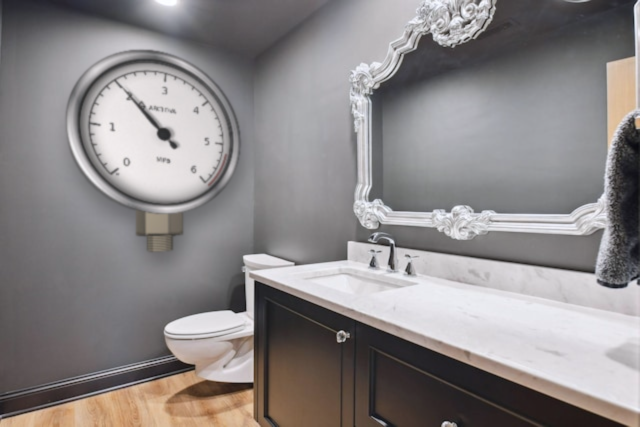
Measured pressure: MPa 2
